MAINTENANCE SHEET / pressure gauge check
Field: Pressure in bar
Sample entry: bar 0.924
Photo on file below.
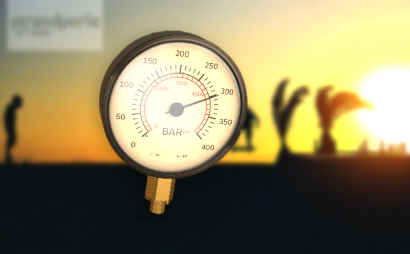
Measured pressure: bar 300
